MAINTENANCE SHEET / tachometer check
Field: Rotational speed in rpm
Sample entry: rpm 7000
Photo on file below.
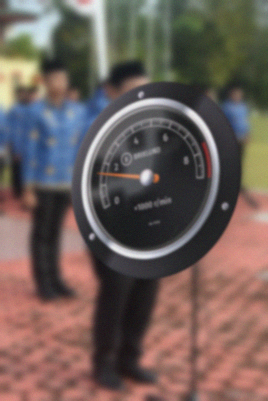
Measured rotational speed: rpm 1500
